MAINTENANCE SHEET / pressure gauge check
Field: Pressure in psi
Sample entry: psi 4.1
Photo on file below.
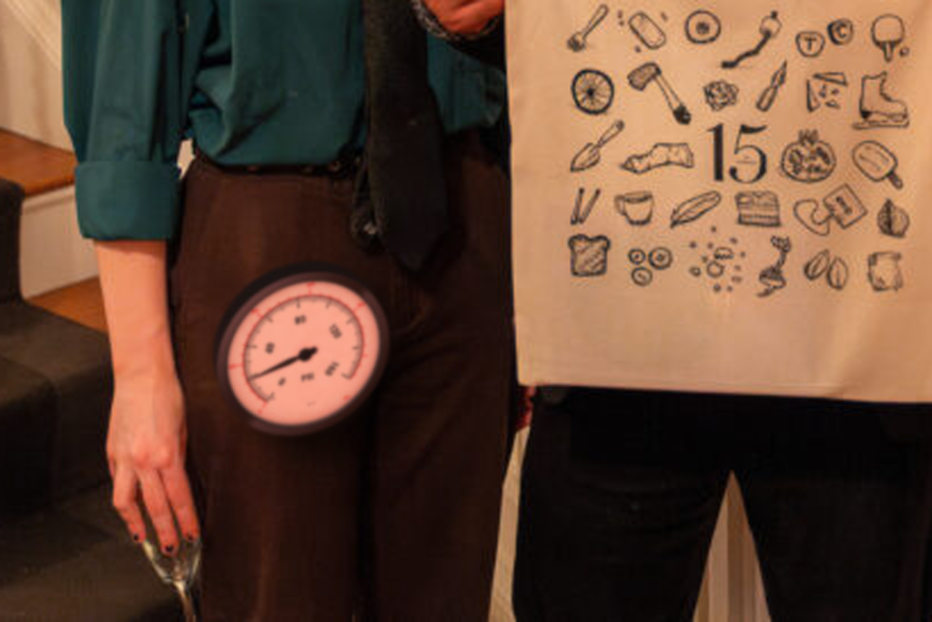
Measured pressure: psi 20
